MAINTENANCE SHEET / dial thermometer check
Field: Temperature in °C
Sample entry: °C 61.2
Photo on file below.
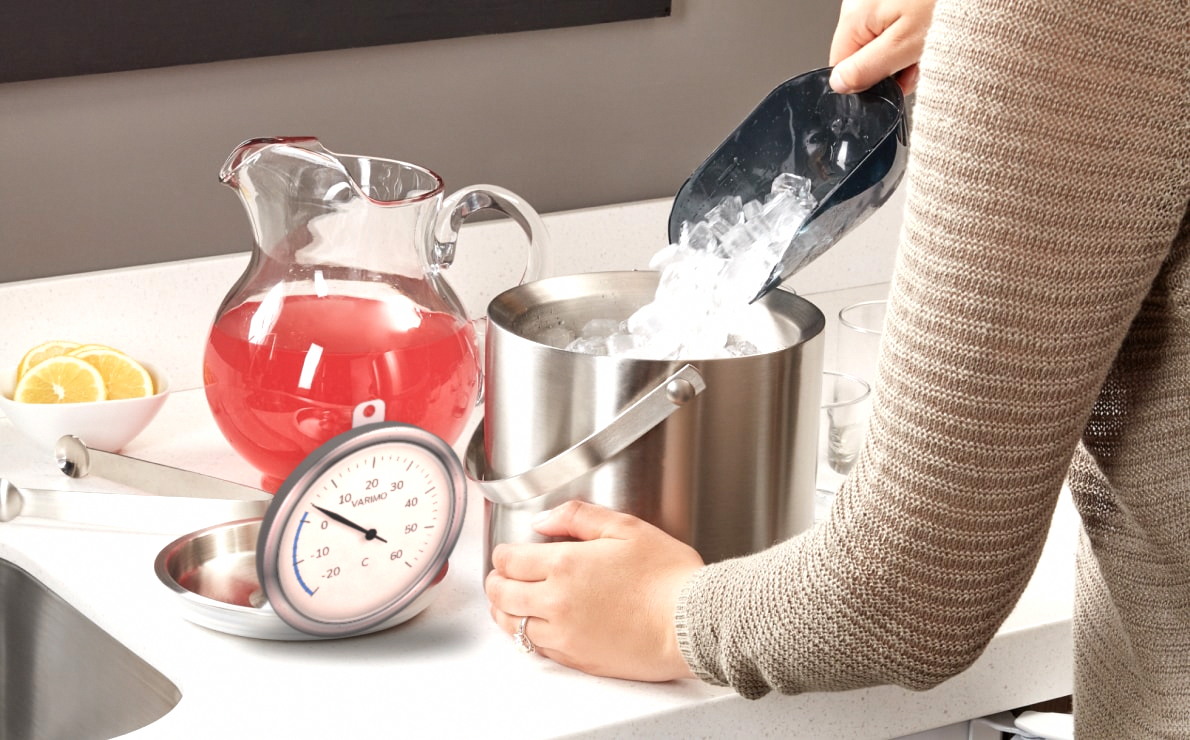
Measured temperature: °C 4
